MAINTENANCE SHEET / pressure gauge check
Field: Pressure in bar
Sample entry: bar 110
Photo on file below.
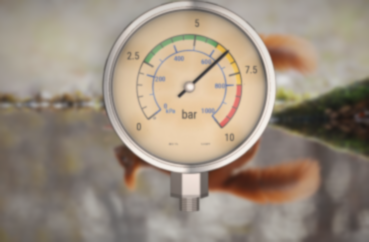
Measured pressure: bar 6.5
